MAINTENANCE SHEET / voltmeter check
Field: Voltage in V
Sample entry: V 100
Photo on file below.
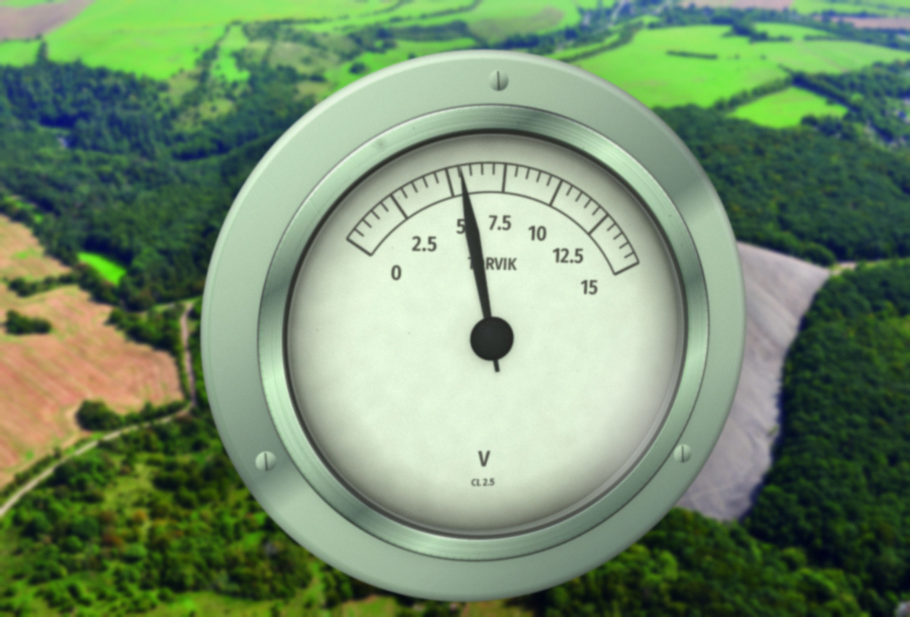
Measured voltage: V 5.5
